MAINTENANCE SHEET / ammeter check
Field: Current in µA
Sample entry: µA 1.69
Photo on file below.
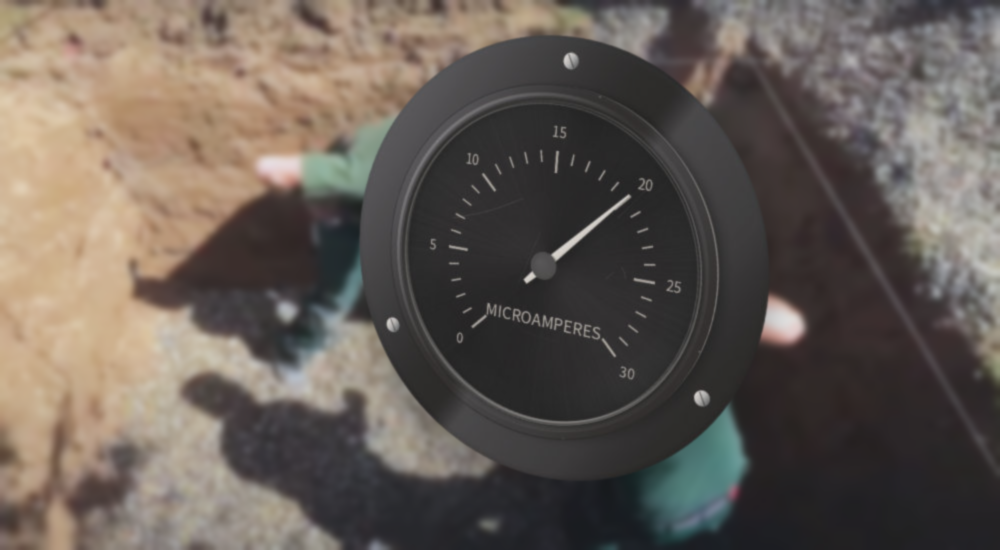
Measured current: µA 20
